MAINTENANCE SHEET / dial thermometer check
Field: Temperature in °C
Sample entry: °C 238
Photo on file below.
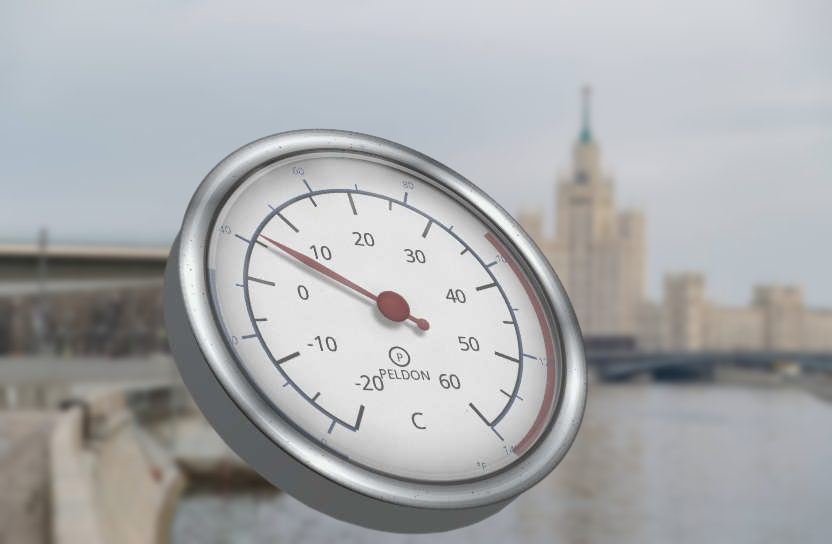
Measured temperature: °C 5
